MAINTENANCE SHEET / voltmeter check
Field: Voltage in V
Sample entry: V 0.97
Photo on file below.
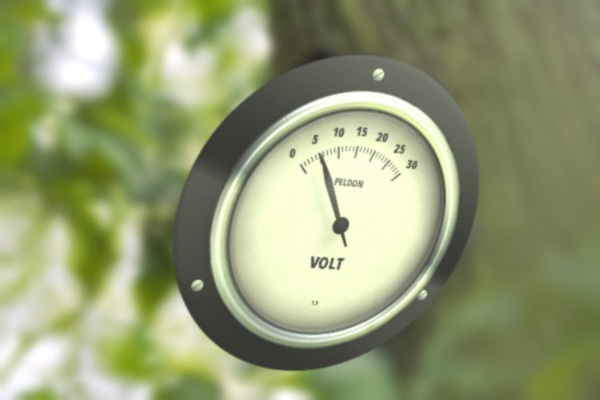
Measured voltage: V 5
